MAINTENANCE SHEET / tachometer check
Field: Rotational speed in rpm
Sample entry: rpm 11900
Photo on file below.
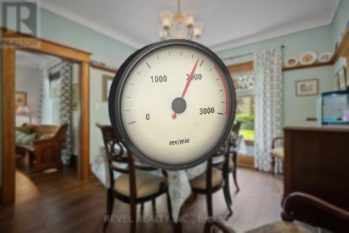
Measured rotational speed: rpm 1900
